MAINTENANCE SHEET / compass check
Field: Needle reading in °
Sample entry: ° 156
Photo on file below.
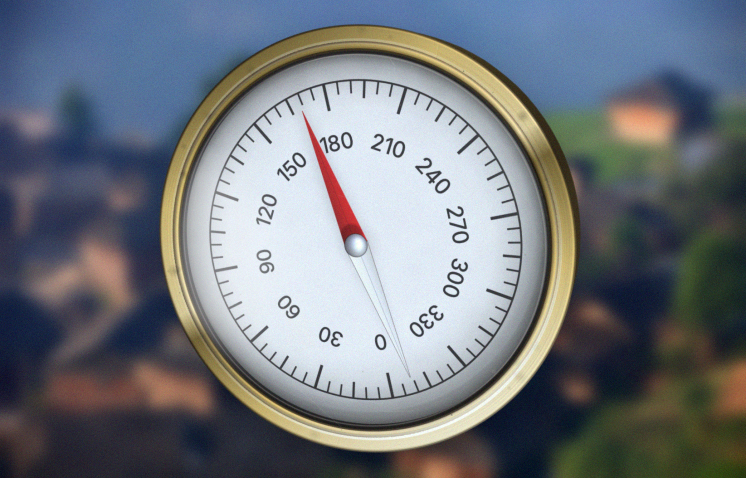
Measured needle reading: ° 170
